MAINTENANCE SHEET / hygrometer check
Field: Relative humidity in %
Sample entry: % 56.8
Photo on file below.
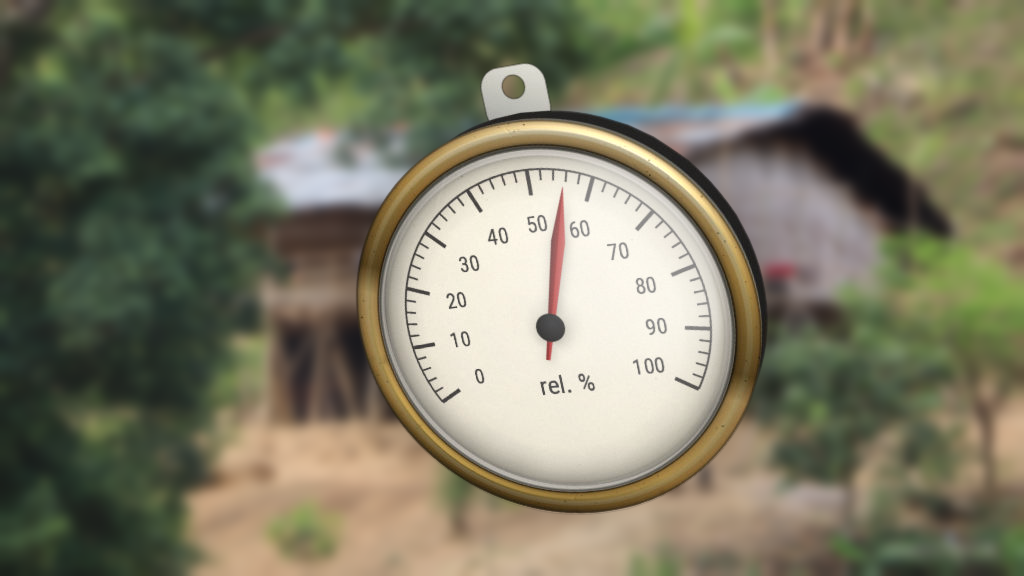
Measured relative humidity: % 56
